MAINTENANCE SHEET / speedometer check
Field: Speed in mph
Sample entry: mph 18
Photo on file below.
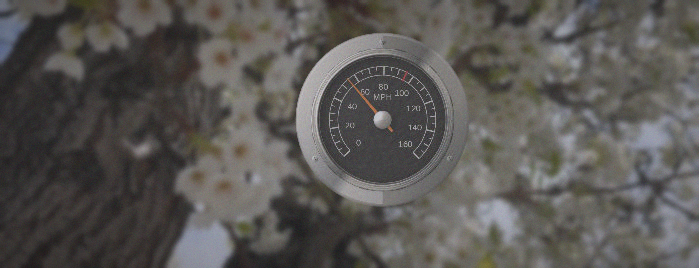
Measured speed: mph 55
